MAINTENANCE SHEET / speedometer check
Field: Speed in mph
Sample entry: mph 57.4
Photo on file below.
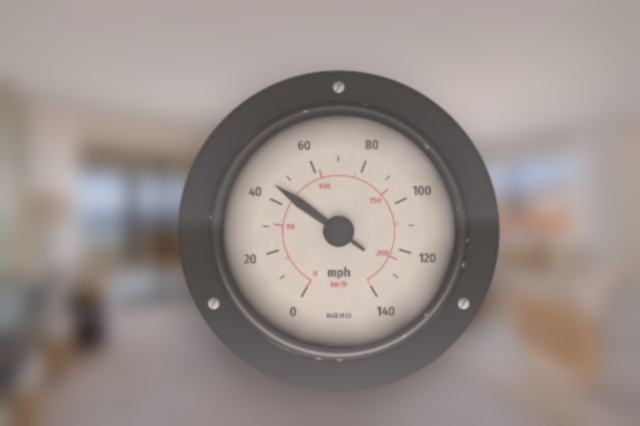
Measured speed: mph 45
